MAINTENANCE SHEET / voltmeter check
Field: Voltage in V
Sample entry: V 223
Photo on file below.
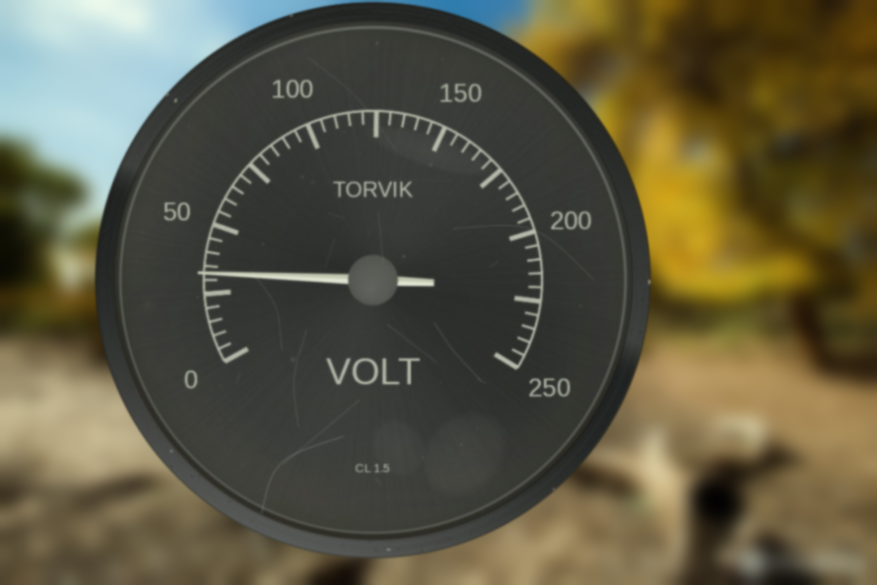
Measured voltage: V 32.5
